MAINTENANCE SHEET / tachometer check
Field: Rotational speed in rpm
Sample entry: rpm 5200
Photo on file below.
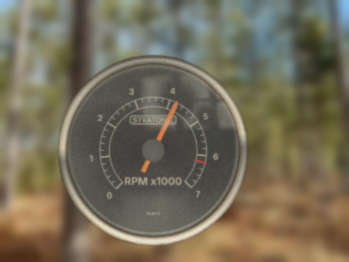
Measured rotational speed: rpm 4200
